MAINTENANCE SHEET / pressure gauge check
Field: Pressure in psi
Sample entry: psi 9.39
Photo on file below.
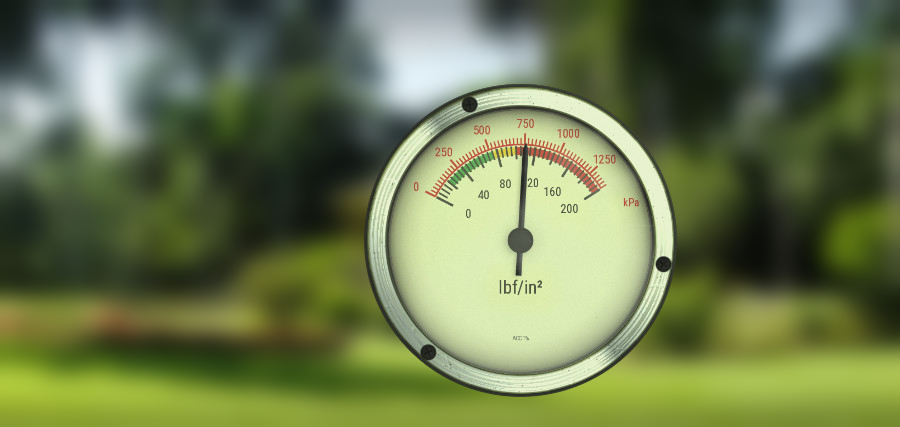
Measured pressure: psi 110
